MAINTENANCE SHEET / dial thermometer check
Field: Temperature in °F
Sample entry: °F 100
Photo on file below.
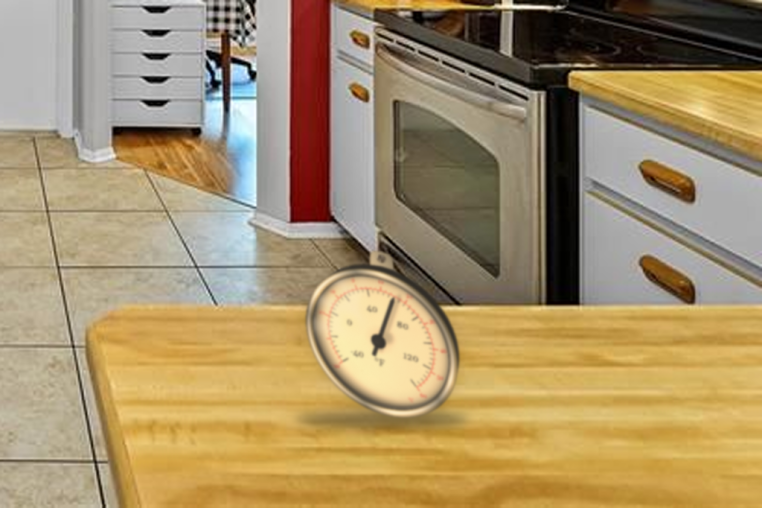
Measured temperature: °F 60
